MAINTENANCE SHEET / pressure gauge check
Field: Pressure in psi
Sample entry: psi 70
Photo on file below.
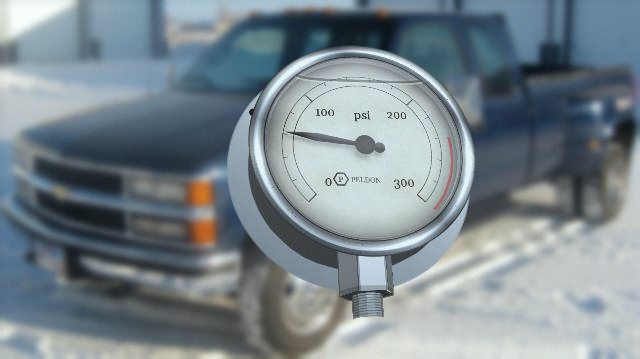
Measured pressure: psi 60
